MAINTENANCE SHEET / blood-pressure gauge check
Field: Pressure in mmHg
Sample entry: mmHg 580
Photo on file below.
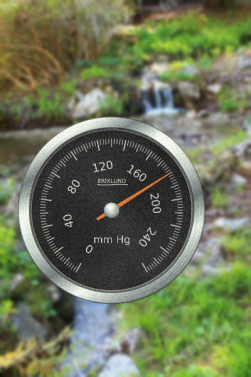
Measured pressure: mmHg 180
